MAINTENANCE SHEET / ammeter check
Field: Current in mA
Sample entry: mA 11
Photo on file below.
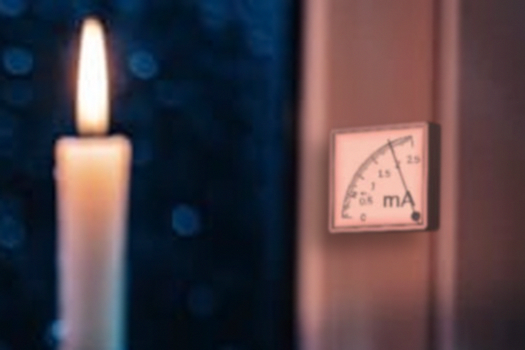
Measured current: mA 2
